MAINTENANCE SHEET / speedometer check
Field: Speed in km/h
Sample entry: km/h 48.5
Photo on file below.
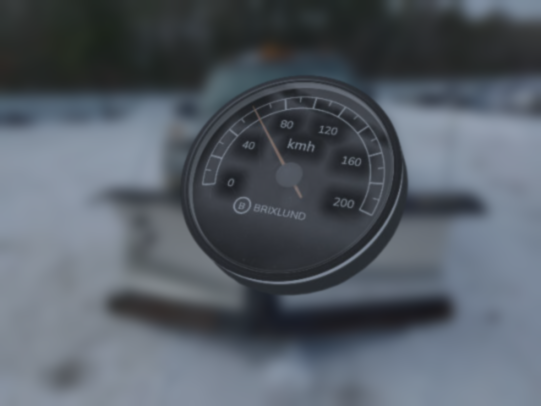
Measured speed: km/h 60
